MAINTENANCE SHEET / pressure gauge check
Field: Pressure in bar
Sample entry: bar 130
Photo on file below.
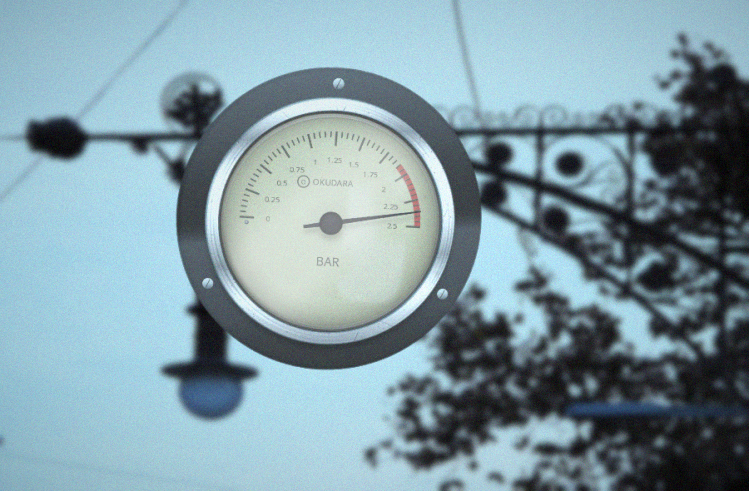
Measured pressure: bar 2.35
